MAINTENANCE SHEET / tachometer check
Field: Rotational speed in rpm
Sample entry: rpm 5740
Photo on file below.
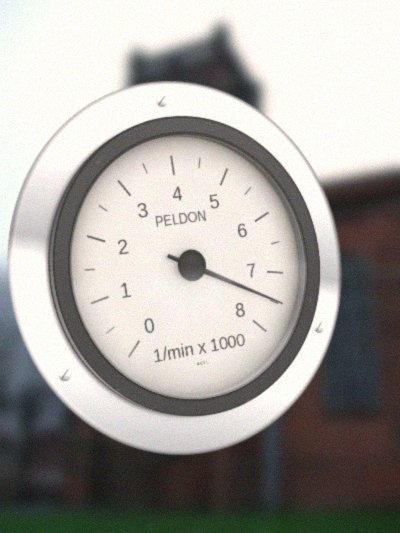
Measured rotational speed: rpm 7500
